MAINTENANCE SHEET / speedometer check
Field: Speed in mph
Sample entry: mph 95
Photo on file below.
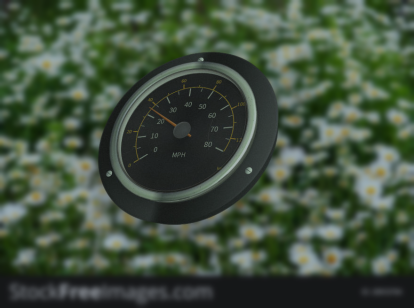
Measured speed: mph 22.5
